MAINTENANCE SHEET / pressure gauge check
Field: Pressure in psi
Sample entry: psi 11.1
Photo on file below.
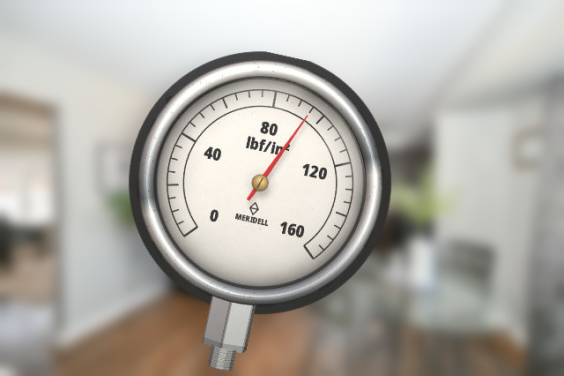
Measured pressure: psi 95
